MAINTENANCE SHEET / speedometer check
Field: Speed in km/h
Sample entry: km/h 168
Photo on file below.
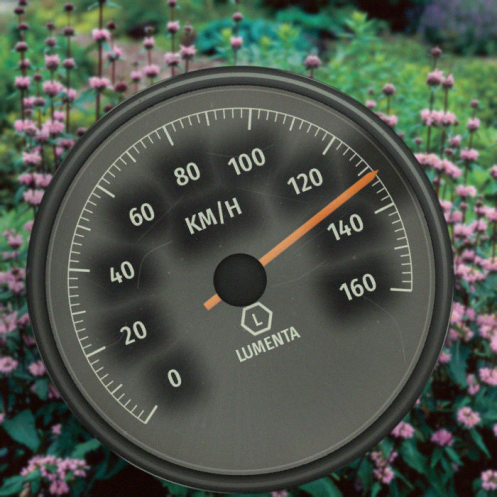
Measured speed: km/h 132
